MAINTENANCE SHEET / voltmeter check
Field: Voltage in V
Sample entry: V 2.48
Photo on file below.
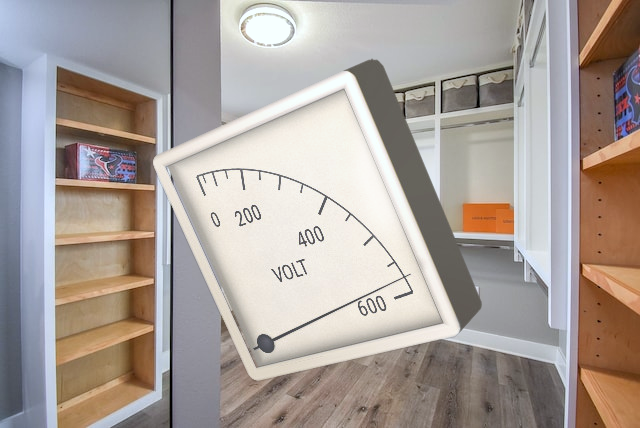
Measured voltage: V 575
